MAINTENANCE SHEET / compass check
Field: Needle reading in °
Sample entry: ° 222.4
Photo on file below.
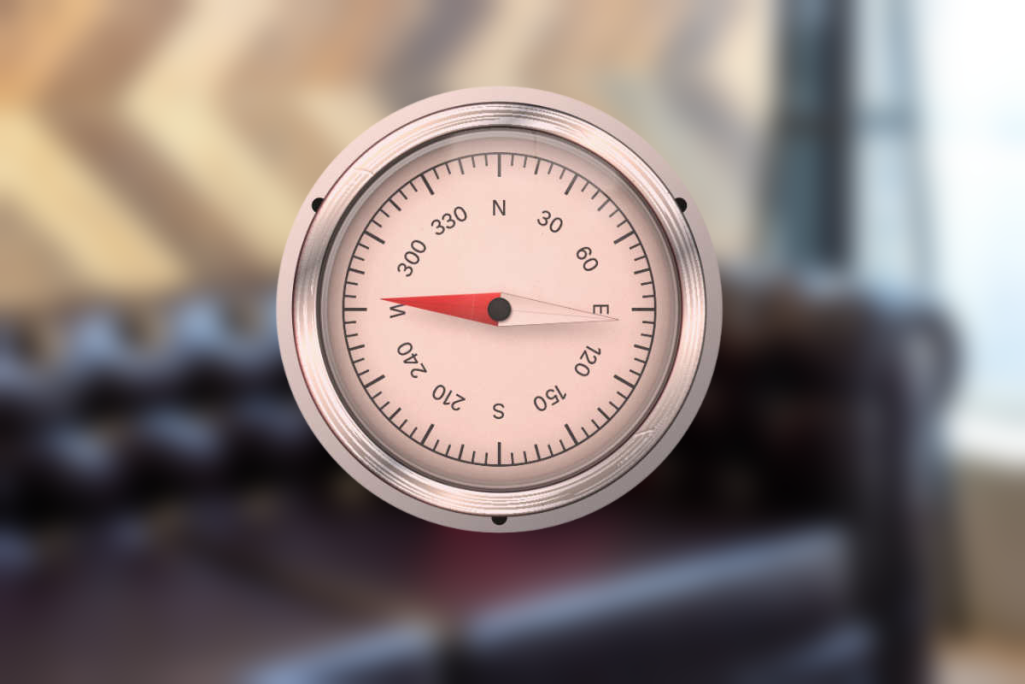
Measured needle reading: ° 275
